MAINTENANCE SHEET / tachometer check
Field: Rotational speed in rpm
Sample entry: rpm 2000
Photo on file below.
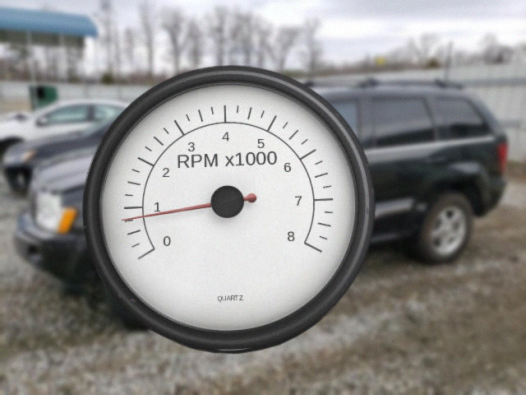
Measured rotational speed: rpm 750
